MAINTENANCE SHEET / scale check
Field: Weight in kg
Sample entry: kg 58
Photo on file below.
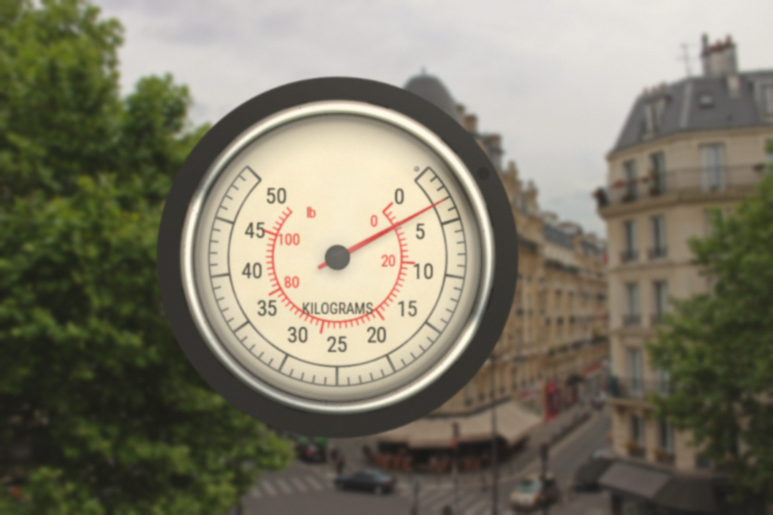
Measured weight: kg 3
